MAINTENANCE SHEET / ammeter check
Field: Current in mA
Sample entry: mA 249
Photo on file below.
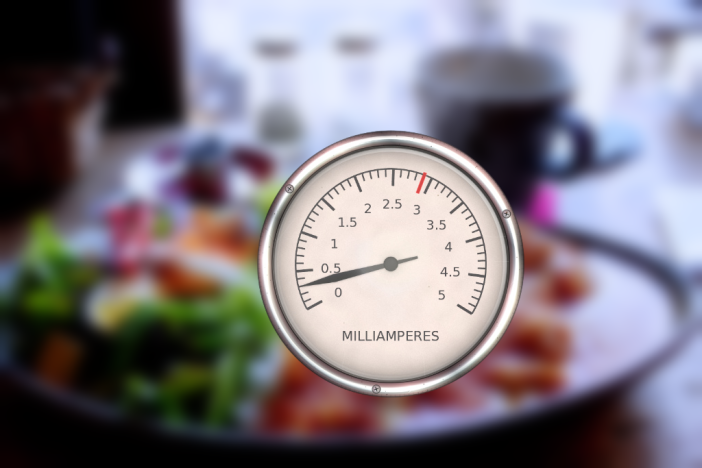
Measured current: mA 0.3
